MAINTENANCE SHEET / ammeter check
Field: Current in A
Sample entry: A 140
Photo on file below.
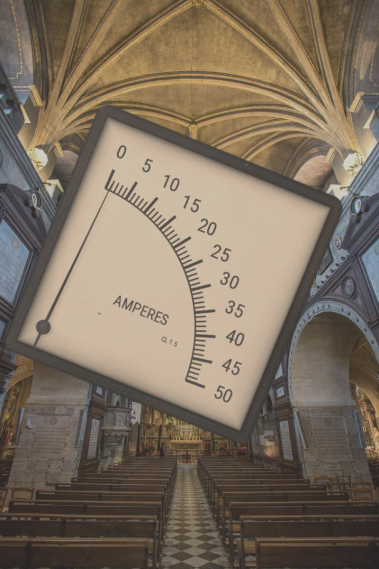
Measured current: A 1
